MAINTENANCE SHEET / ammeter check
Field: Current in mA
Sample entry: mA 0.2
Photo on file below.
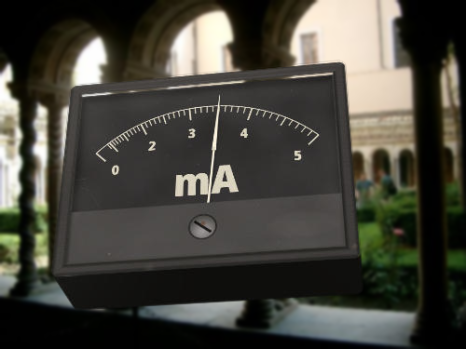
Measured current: mA 3.5
